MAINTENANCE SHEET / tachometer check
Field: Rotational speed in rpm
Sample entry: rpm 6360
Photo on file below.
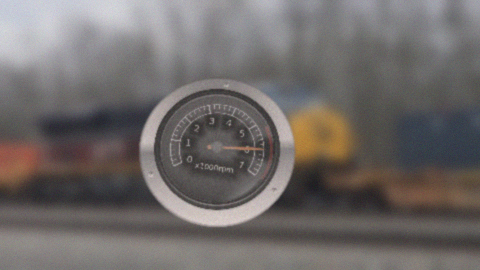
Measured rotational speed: rpm 6000
